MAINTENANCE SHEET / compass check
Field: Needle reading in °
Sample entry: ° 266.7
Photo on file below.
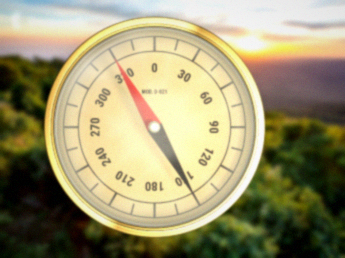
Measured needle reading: ° 330
